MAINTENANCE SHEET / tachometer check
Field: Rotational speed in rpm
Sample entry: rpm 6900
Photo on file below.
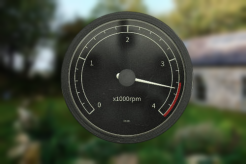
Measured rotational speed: rpm 3500
